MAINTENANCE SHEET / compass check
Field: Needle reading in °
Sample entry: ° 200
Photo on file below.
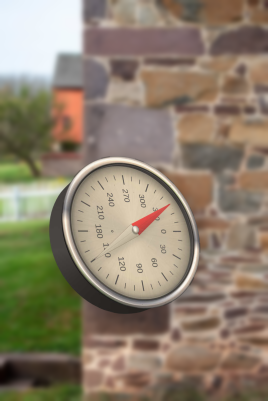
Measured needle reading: ° 330
